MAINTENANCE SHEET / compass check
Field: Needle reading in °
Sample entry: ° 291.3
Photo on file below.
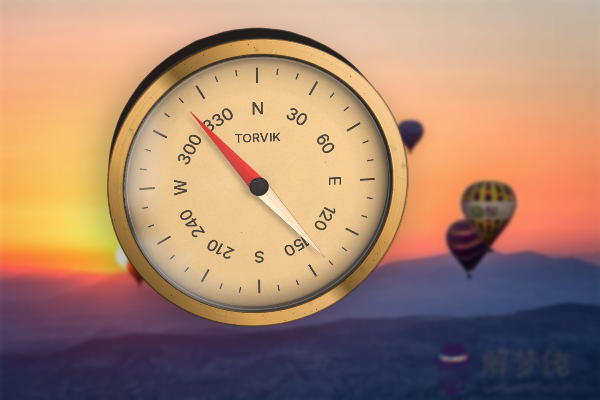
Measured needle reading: ° 320
